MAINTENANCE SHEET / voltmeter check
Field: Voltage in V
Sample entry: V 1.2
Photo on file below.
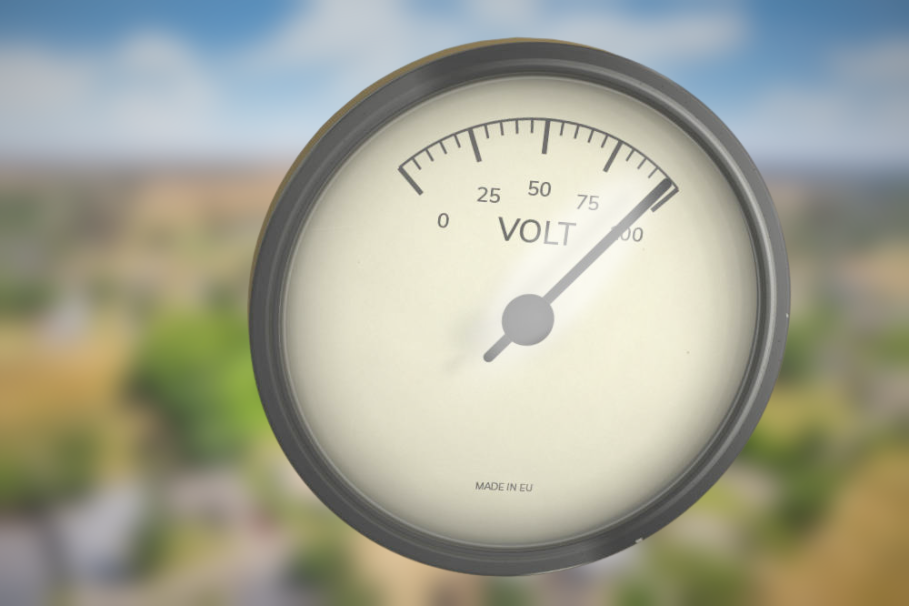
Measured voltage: V 95
